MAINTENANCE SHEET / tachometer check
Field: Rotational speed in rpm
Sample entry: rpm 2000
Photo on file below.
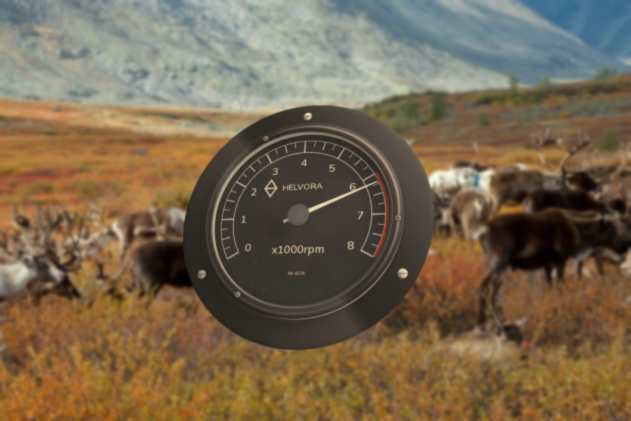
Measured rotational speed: rpm 6250
